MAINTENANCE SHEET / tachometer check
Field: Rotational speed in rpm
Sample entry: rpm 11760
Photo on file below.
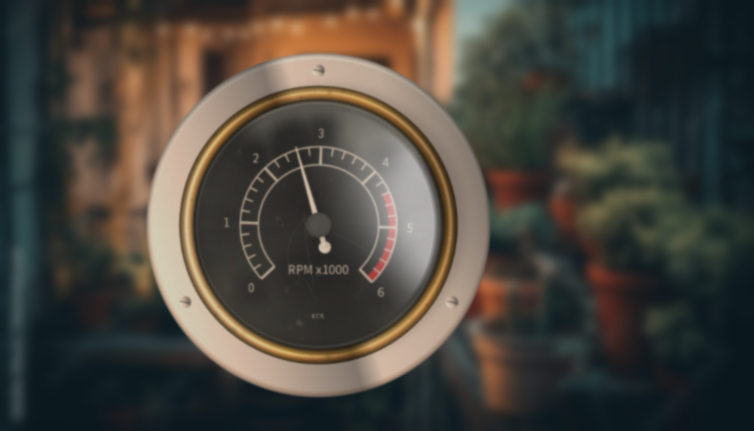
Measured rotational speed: rpm 2600
